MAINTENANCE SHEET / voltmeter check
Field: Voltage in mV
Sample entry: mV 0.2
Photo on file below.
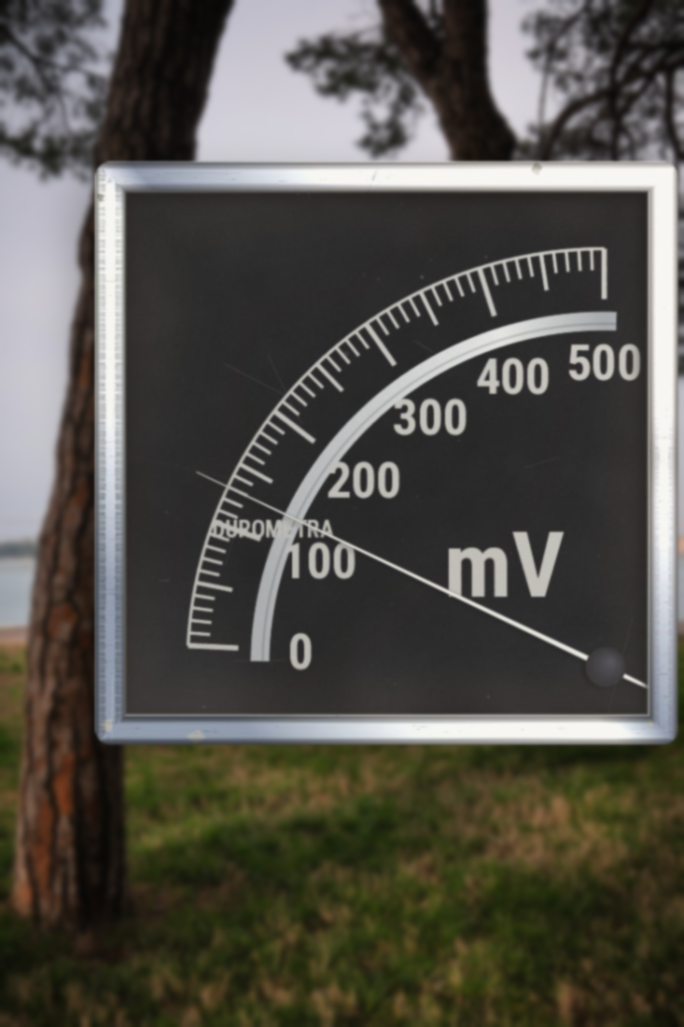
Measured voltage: mV 130
